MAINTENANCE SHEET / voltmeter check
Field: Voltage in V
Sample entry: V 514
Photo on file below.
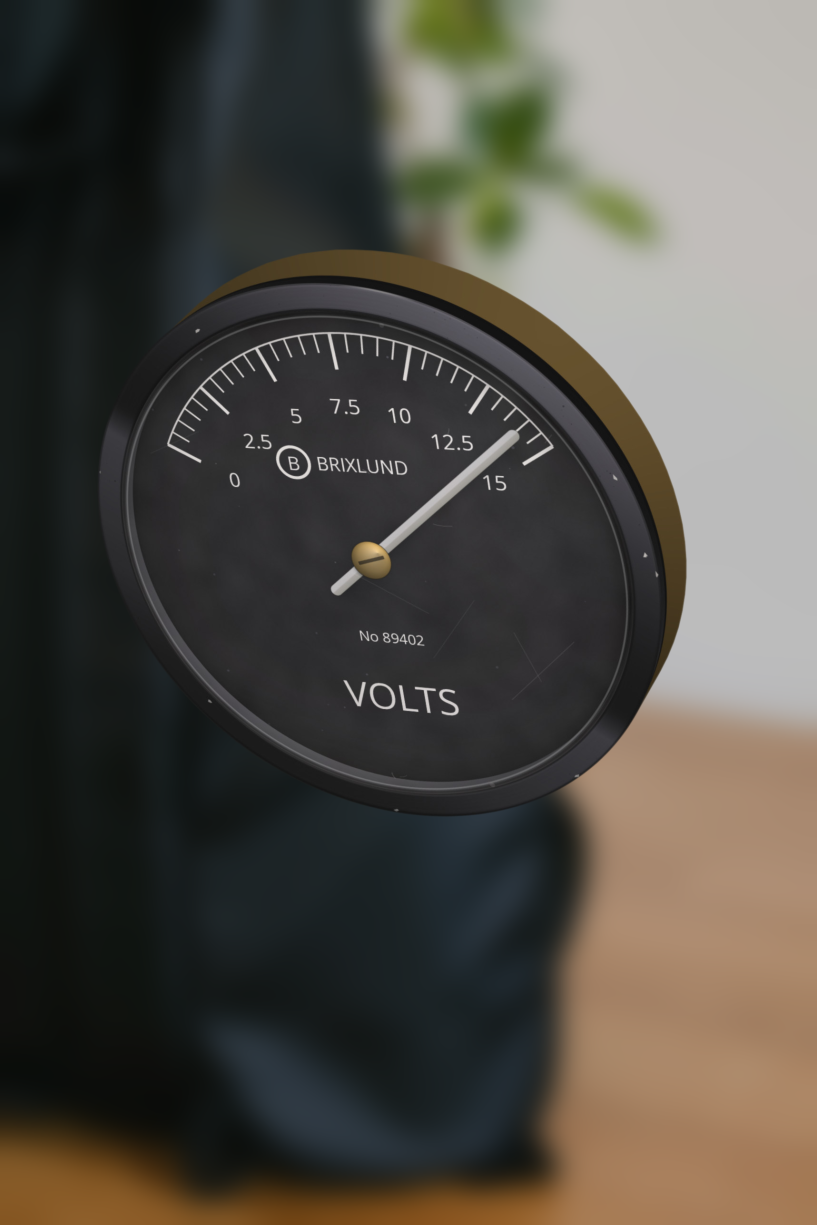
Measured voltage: V 14
